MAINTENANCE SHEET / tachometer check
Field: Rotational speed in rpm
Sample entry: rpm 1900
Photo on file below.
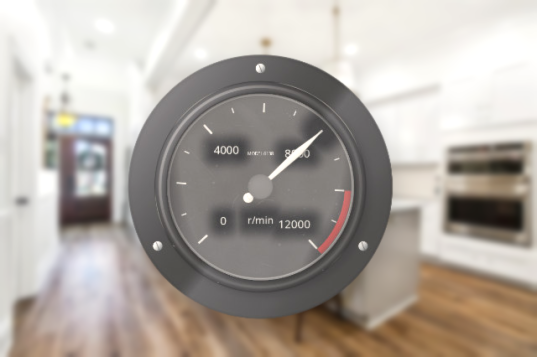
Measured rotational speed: rpm 8000
